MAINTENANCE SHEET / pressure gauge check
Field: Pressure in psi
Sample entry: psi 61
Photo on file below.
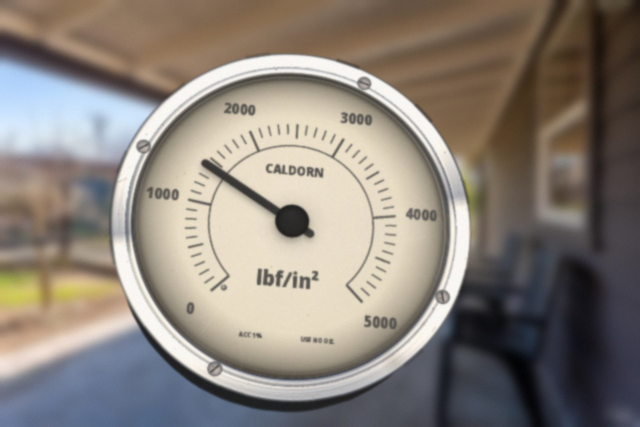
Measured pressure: psi 1400
